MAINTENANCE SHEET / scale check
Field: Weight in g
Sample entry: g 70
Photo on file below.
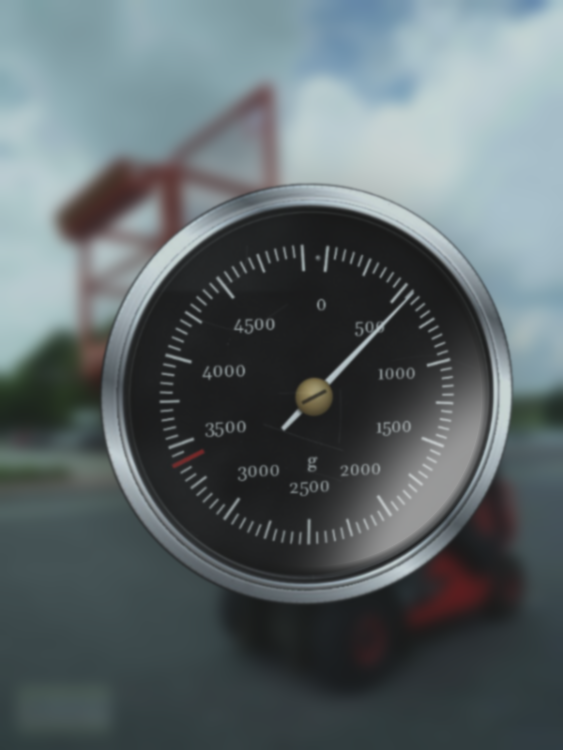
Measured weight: g 550
